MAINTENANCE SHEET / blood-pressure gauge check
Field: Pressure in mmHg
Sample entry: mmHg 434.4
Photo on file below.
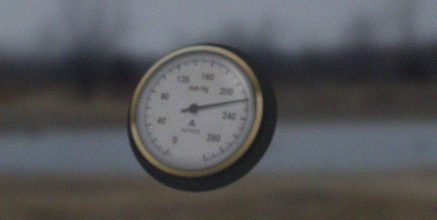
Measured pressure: mmHg 220
